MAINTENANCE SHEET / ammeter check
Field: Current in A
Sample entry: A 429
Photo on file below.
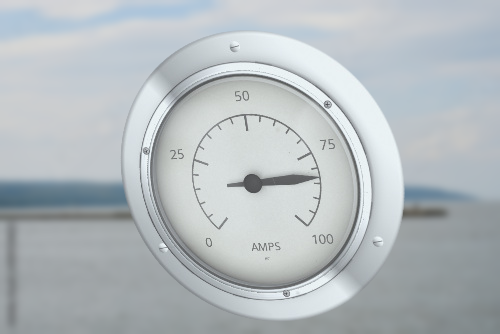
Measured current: A 82.5
